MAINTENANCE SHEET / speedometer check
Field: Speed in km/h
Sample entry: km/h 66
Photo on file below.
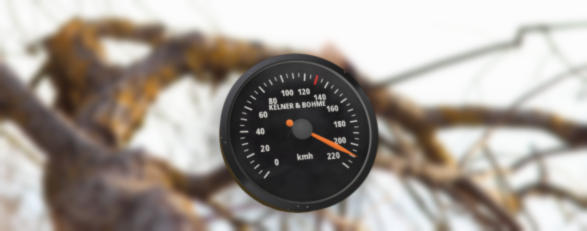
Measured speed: km/h 210
